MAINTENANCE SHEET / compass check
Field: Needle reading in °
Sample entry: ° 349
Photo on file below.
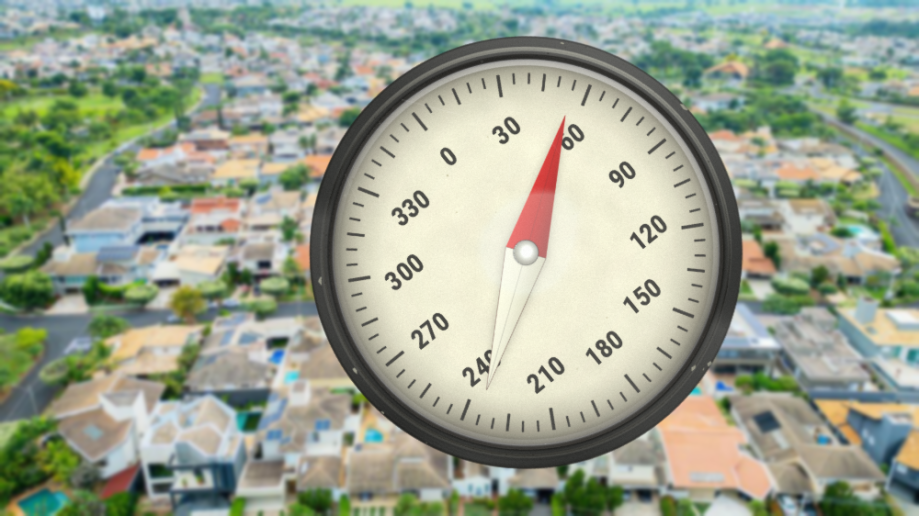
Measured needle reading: ° 55
